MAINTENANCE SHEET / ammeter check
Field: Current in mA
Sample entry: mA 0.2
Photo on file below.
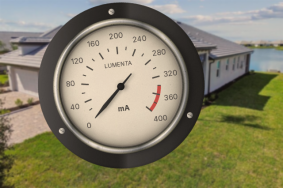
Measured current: mA 0
